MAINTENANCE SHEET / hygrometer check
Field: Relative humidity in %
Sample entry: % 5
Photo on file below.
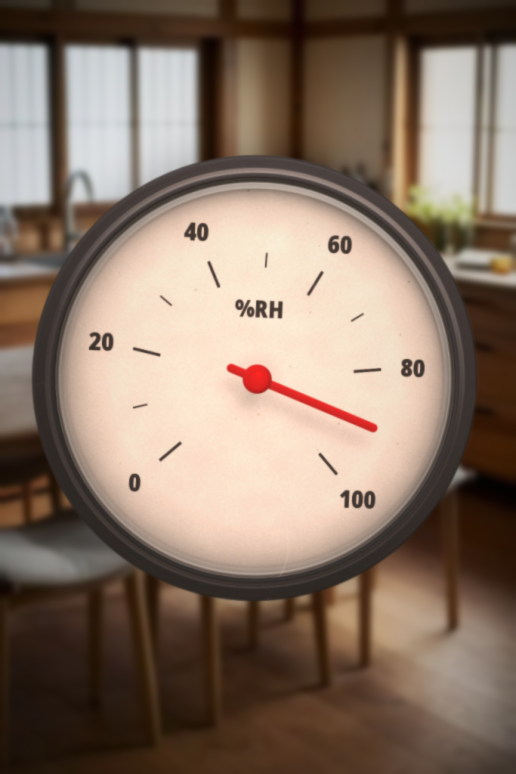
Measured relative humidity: % 90
